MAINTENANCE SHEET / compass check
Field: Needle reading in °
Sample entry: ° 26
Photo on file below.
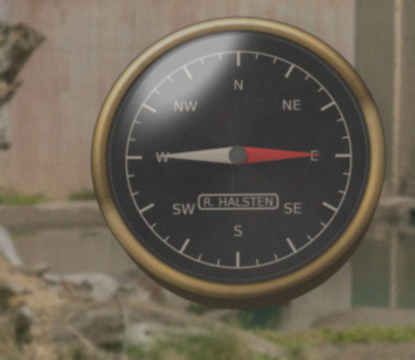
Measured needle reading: ° 90
